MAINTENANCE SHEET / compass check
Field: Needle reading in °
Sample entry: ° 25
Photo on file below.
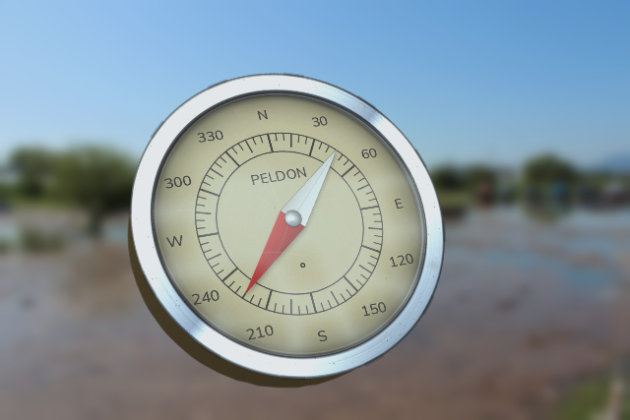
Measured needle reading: ° 225
